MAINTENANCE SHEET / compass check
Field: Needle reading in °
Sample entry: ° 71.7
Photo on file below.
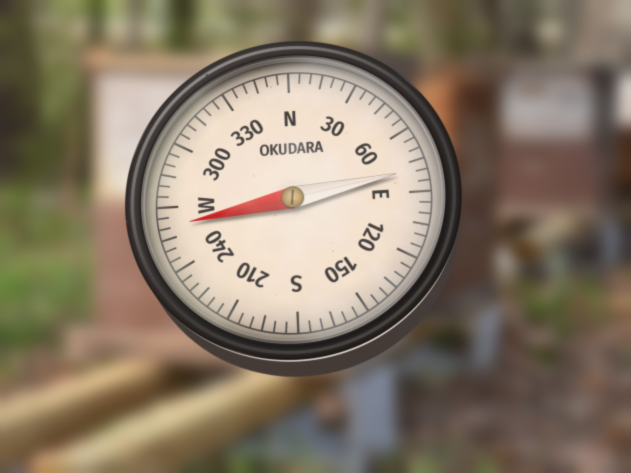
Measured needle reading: ° 260
